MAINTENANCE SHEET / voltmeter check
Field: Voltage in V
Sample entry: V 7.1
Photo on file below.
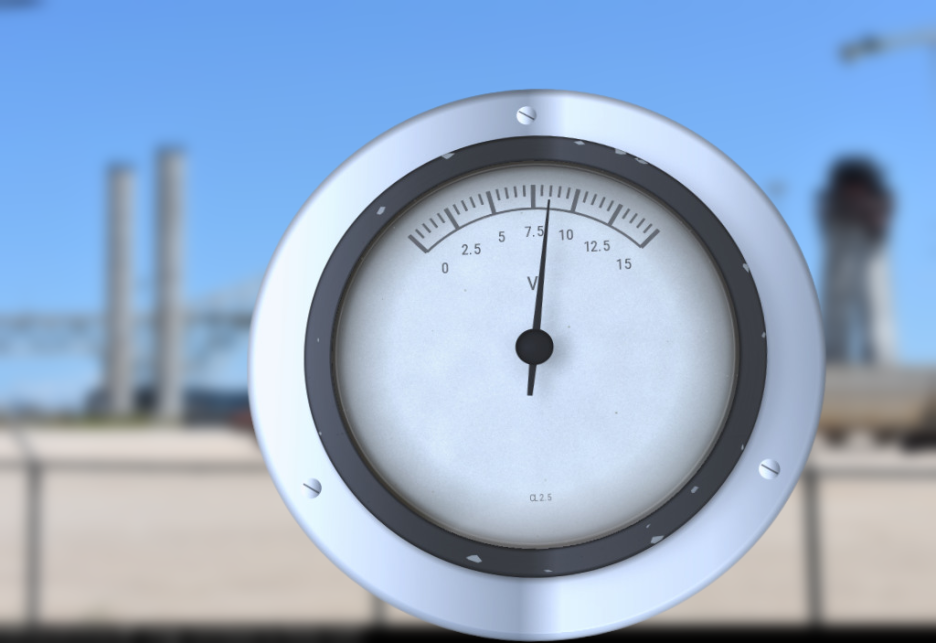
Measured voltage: V 8.5
